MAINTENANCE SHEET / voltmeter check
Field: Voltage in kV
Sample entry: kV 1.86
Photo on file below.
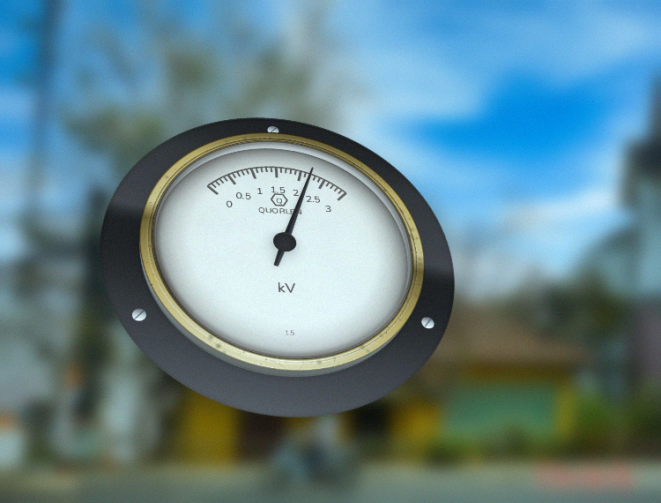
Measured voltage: kV 2.2
